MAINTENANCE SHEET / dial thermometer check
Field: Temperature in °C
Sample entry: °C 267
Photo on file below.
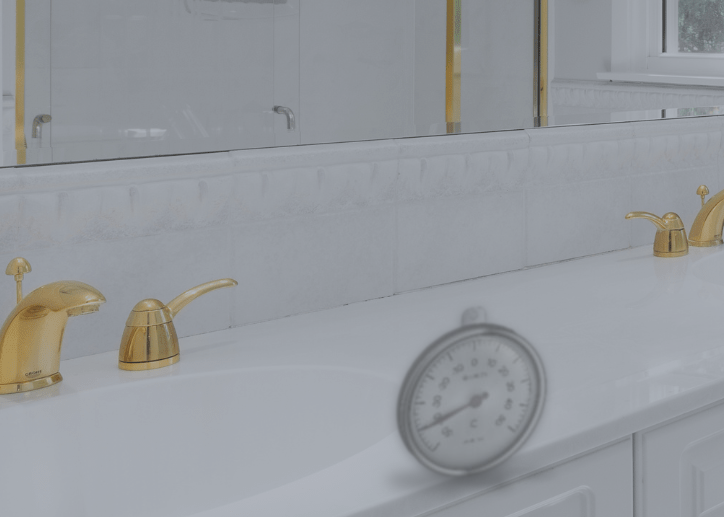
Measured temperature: °C -40
